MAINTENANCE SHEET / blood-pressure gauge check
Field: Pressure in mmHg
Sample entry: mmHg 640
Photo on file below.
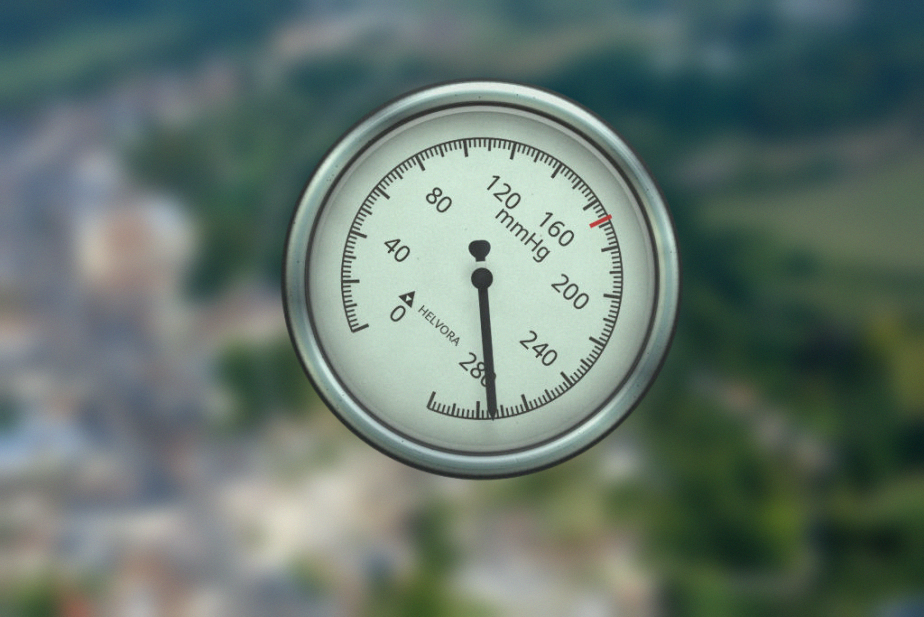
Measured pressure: mmHg 274
